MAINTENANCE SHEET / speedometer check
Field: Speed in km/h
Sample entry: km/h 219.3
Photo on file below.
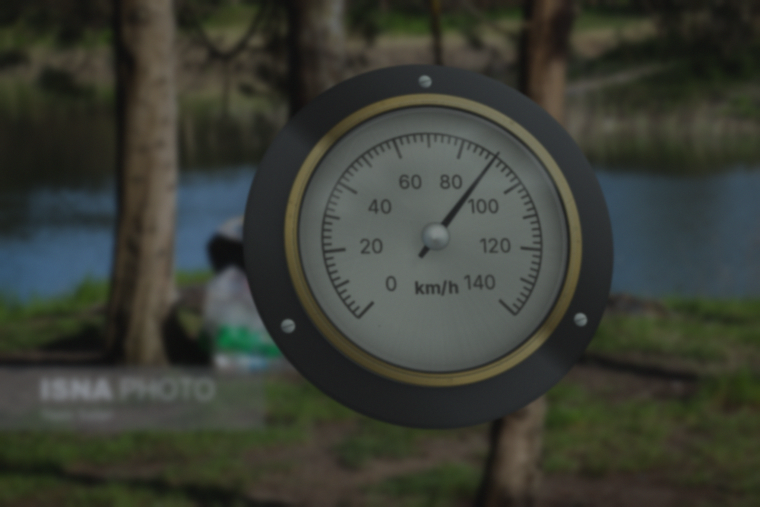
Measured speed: km/h 90
